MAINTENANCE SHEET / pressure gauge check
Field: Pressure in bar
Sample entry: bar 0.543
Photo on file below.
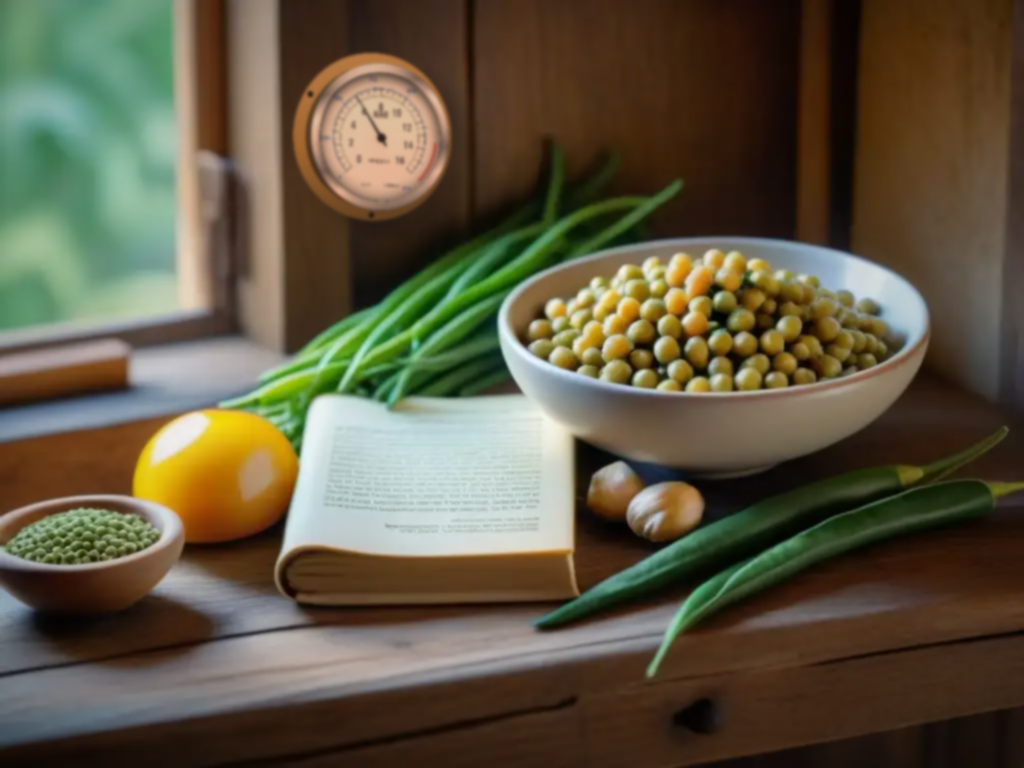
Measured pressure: bar 6
